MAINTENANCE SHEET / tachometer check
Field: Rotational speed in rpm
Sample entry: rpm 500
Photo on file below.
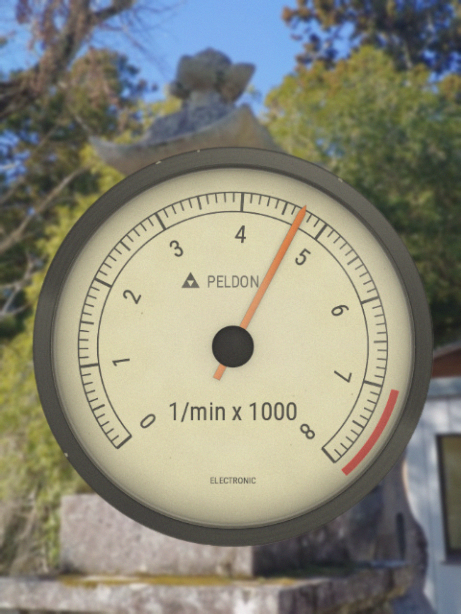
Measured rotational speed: rpm 4700
